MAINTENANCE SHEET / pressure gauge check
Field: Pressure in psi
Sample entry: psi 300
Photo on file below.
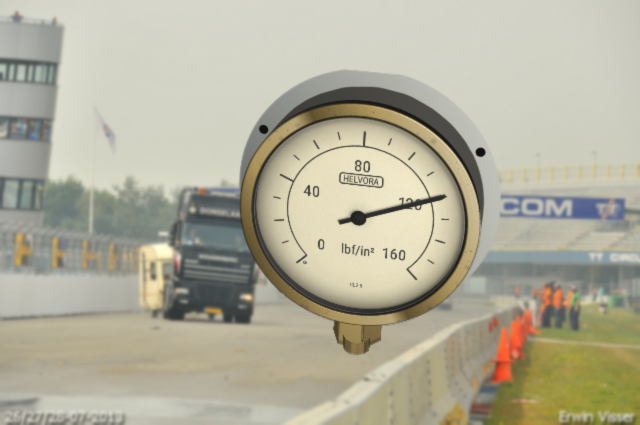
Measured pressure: psi 120
